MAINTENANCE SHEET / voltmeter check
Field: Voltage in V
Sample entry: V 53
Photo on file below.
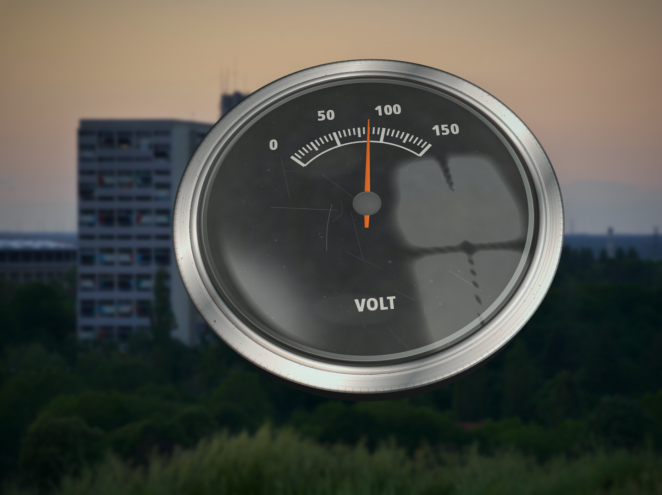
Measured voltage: V 85
